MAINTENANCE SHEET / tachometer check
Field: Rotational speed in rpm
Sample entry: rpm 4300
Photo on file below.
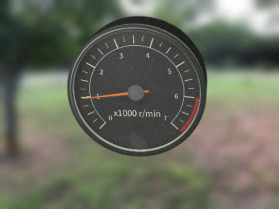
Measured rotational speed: rpm 1000
